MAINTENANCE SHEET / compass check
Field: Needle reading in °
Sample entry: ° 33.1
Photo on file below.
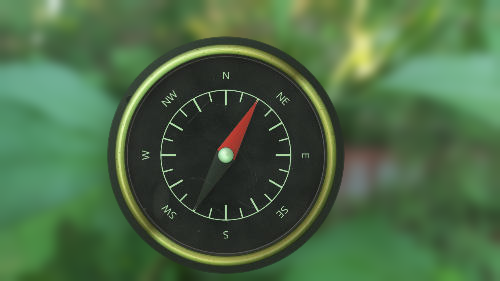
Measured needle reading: ° 30
